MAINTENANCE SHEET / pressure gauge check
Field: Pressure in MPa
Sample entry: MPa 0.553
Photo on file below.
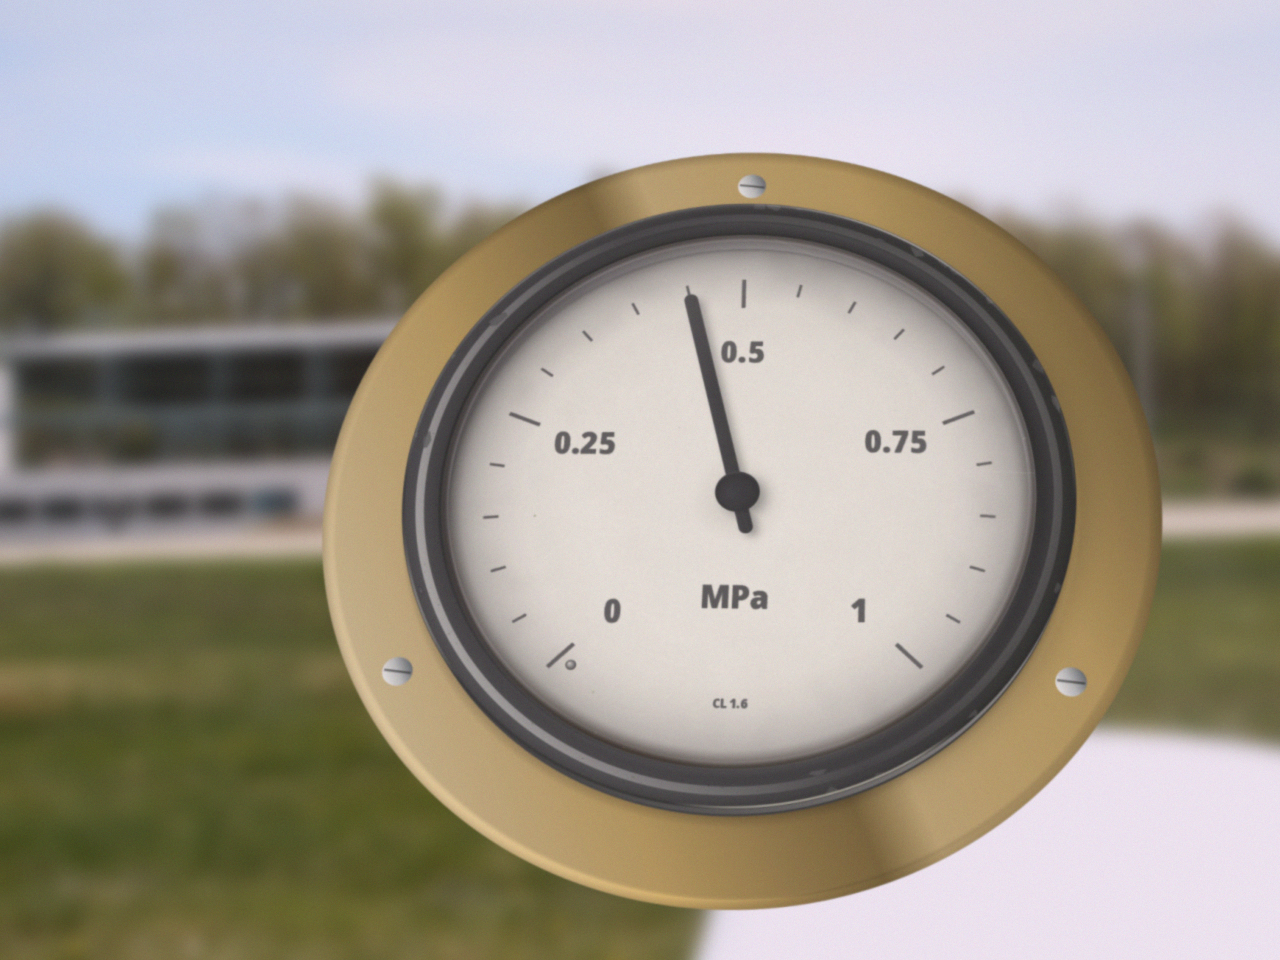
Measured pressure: MPa 0.45
